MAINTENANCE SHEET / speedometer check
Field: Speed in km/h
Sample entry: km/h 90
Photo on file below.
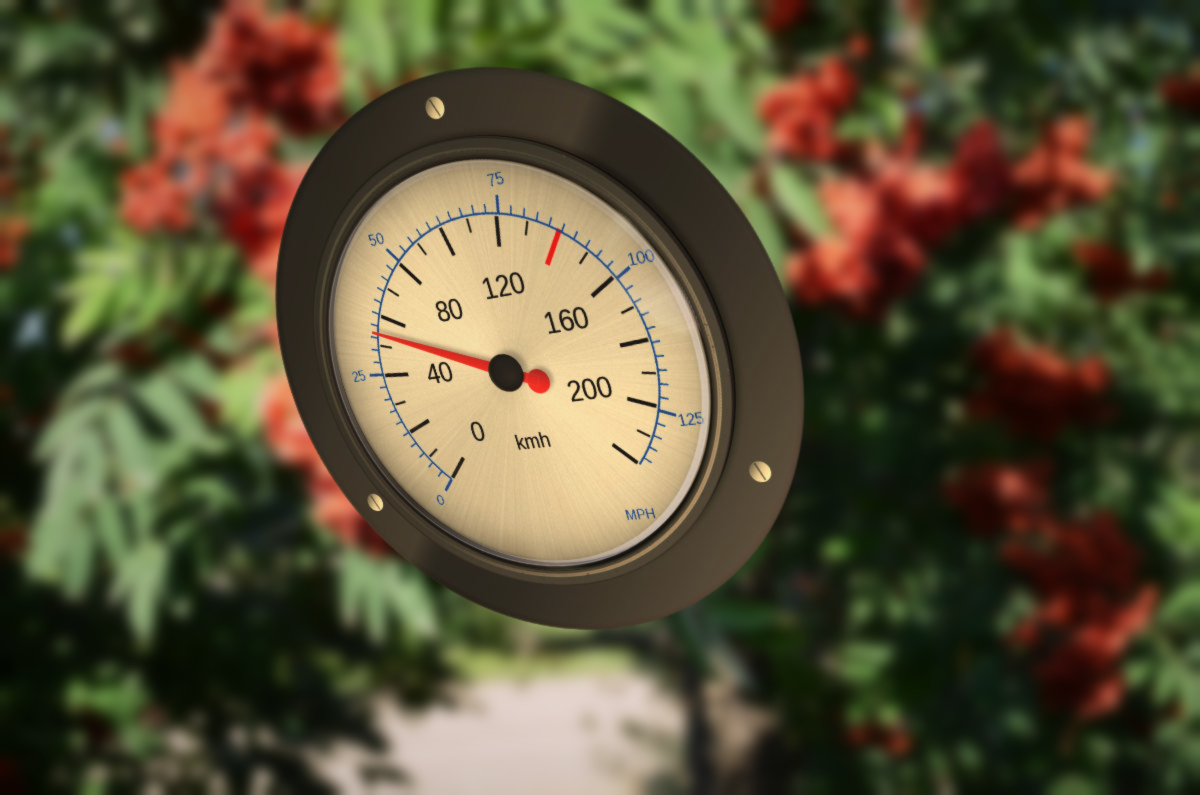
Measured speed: km/h 55
